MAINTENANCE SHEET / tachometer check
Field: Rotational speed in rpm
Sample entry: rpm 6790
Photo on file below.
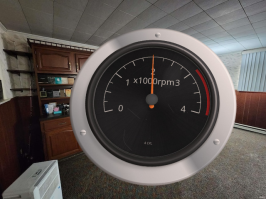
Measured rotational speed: rpm 2000
